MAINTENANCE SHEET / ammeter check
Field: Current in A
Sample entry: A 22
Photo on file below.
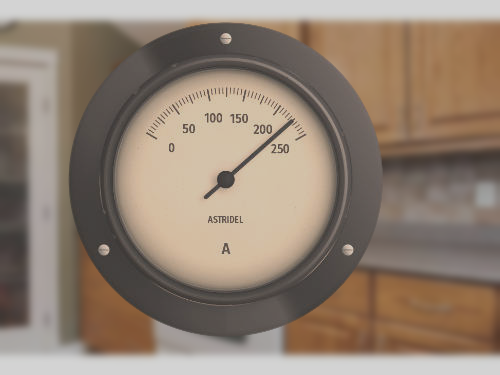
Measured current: A 225
